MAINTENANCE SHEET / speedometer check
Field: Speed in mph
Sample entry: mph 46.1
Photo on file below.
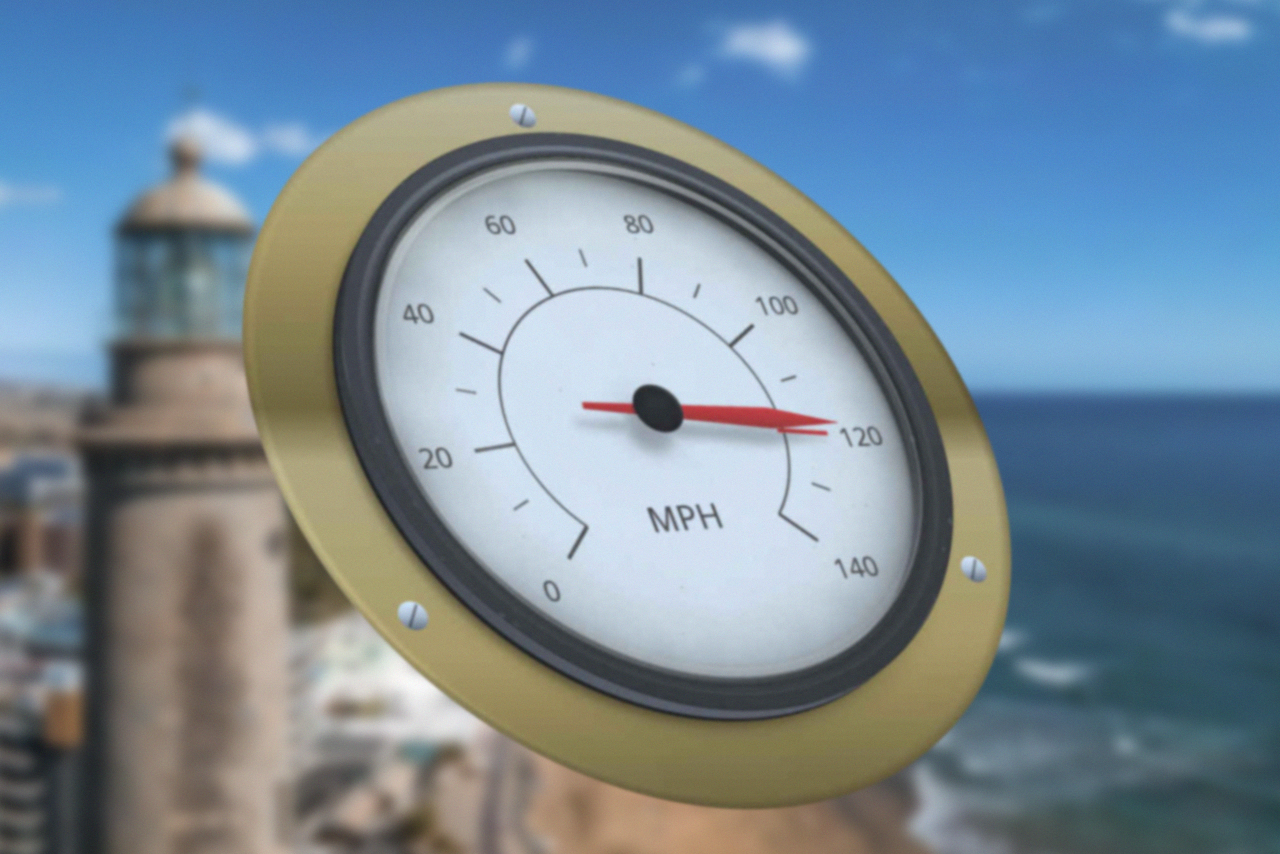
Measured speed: mph 120
